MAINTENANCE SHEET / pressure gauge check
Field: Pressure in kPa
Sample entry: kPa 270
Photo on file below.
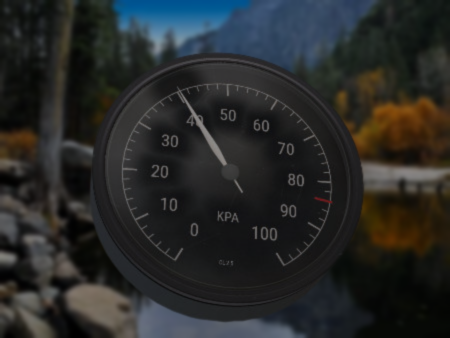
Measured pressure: kPa 40
